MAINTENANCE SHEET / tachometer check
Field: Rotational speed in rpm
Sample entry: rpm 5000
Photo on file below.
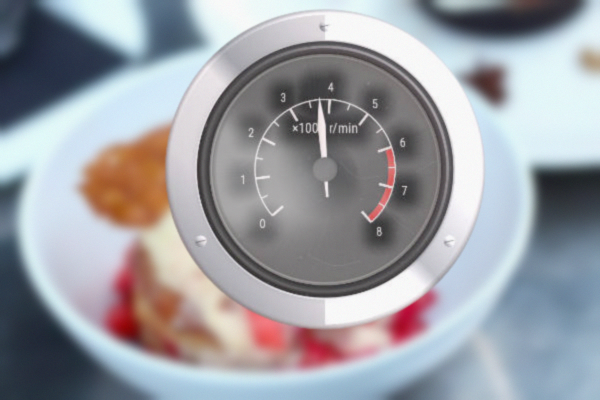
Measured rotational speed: rpm 3750
